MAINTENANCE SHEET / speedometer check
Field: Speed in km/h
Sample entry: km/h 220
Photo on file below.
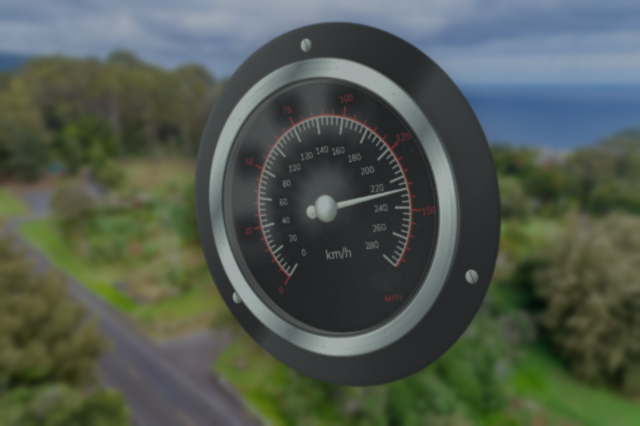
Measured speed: km/h 228
